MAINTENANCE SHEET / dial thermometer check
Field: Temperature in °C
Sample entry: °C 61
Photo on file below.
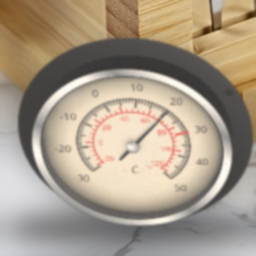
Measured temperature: °C 20
